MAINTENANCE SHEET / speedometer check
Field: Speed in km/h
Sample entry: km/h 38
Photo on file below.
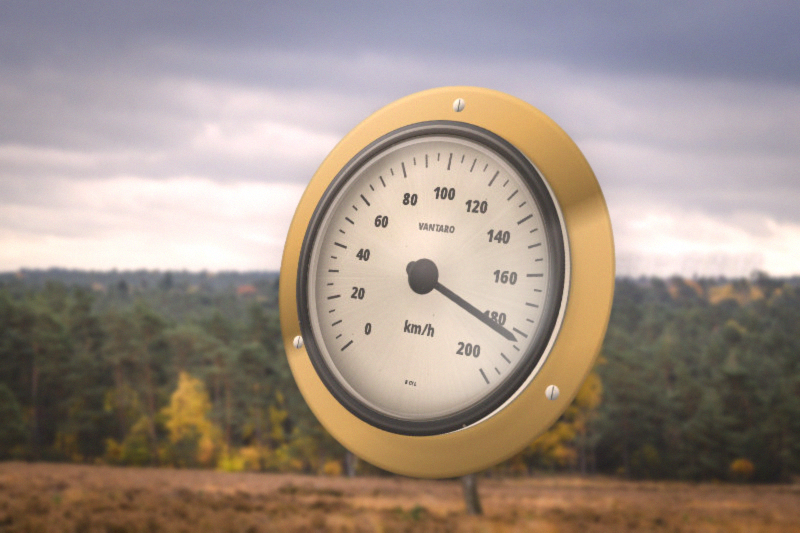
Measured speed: km/h 182.5
